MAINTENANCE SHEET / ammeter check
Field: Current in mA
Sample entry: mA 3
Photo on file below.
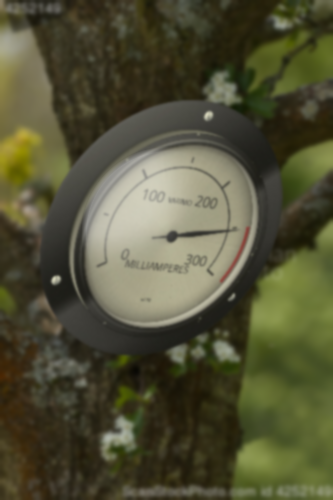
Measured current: mA 250
